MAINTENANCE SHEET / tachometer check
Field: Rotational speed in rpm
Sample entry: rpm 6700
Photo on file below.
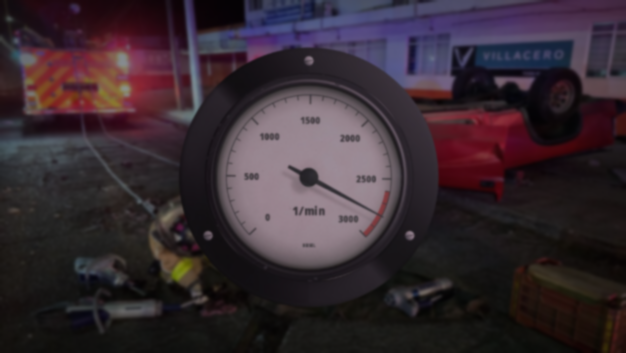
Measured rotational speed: rpm 2800
